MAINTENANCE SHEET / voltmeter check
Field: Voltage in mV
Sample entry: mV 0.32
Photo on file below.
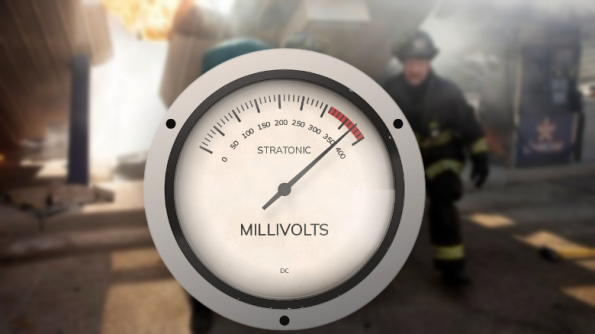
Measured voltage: mV 370
